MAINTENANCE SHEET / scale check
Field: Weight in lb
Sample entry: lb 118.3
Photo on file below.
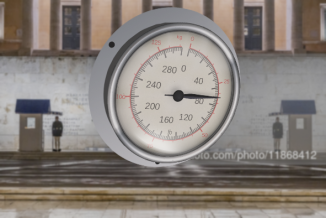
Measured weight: lb 70
